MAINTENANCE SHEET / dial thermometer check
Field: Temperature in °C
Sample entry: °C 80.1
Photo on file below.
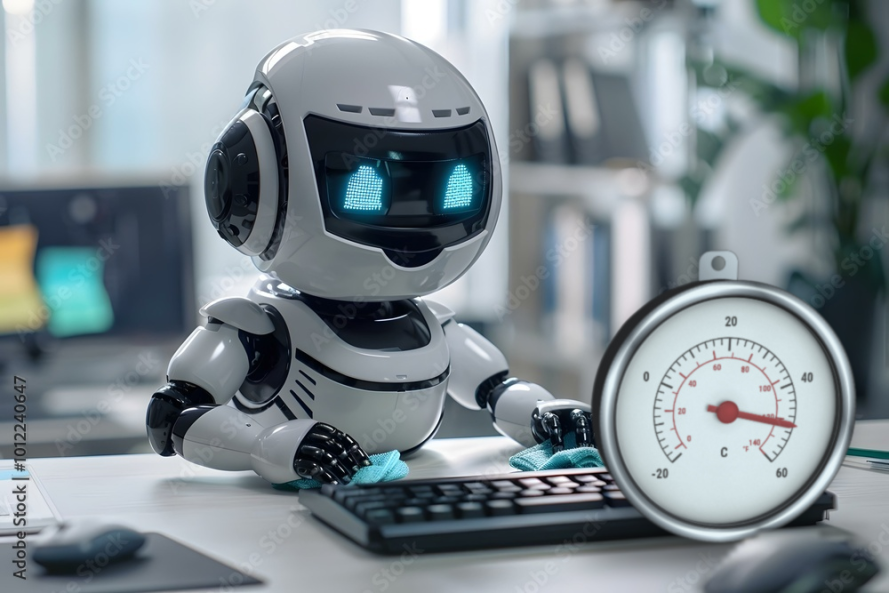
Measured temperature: °C 50
